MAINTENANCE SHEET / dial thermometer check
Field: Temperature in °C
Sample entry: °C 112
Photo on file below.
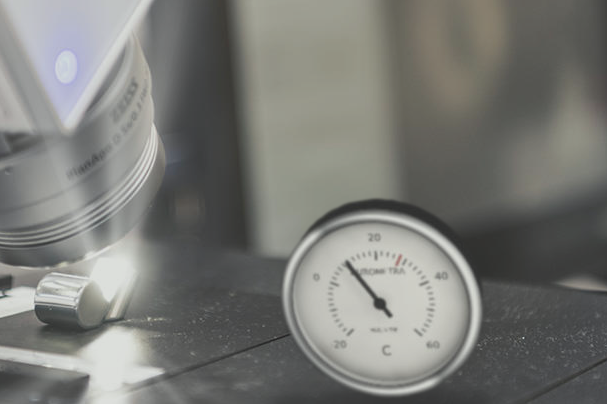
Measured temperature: °C 10
